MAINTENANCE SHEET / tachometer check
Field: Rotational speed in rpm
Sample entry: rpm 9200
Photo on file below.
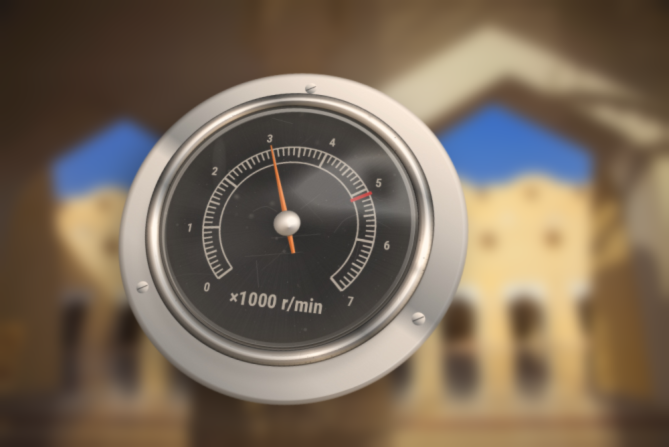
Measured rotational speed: rpm 3000
